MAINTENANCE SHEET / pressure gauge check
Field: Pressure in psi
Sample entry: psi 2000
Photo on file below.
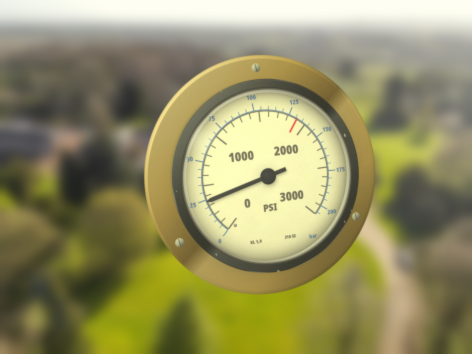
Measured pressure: psi 350
